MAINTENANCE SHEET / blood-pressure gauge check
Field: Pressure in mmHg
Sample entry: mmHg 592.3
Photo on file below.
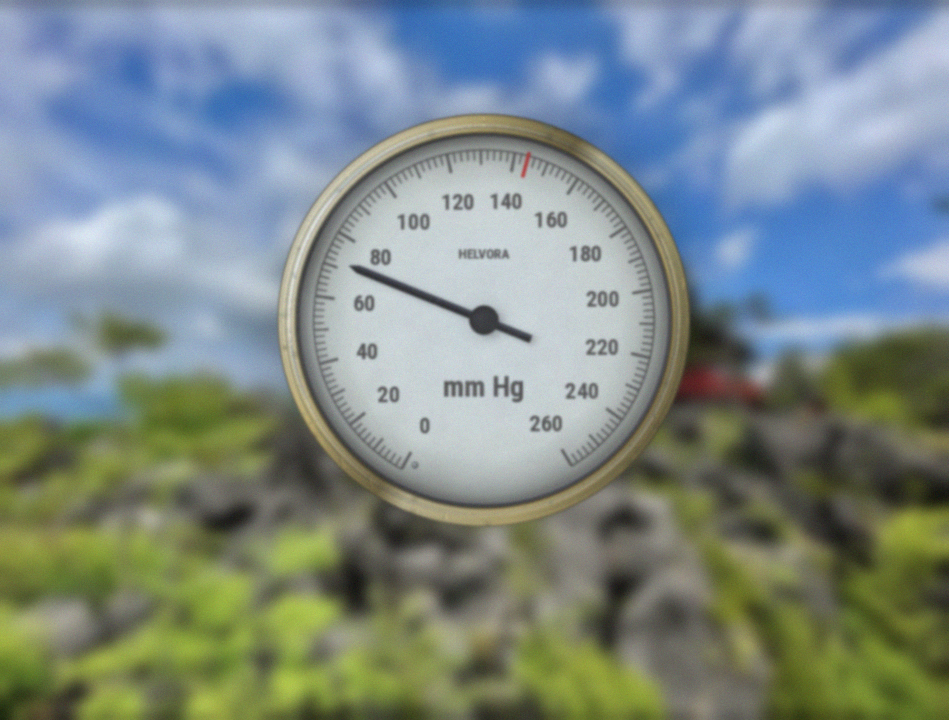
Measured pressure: mmHg 72
